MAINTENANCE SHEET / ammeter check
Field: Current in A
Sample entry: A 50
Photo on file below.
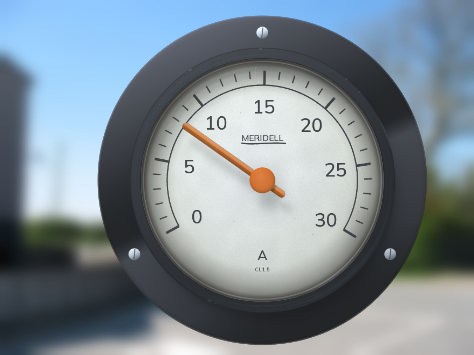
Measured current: A 8
